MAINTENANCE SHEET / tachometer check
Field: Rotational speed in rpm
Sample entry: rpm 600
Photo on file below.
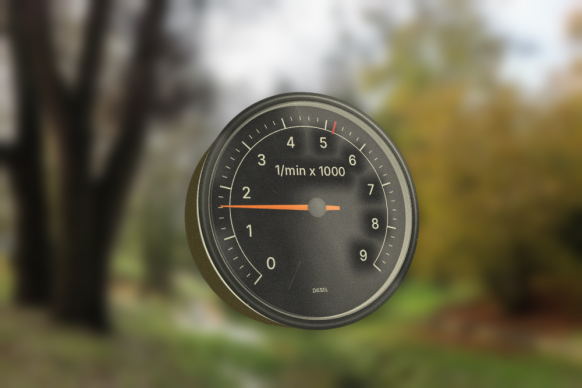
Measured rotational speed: rpm 1600
